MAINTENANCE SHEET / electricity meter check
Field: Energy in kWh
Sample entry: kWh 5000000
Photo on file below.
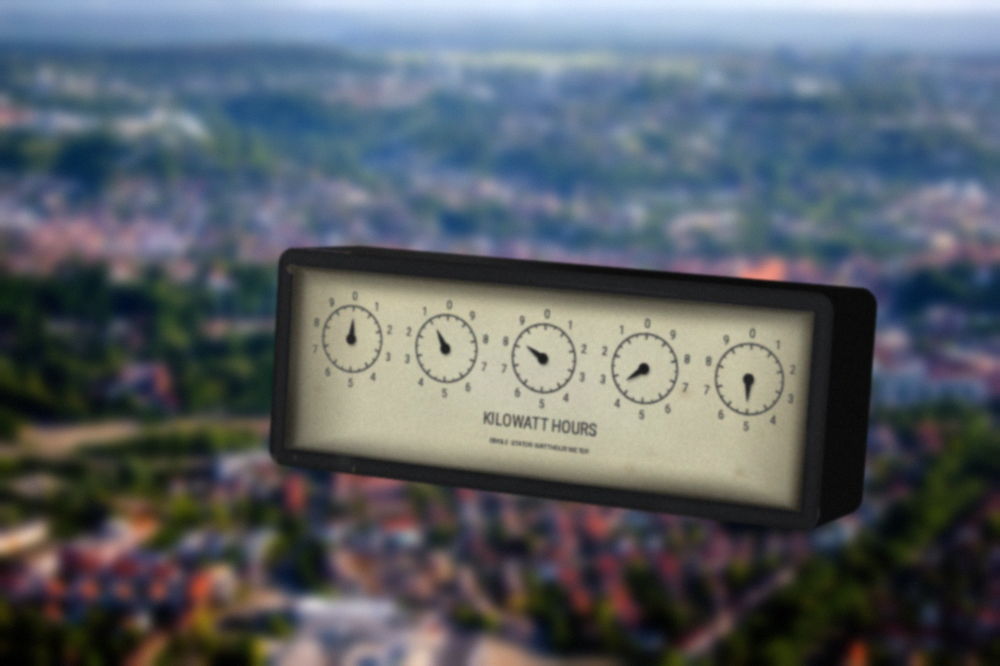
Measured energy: kWh 835
